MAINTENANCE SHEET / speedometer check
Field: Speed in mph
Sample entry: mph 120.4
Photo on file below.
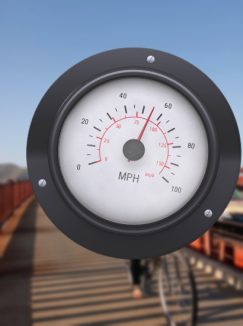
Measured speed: mph 55
